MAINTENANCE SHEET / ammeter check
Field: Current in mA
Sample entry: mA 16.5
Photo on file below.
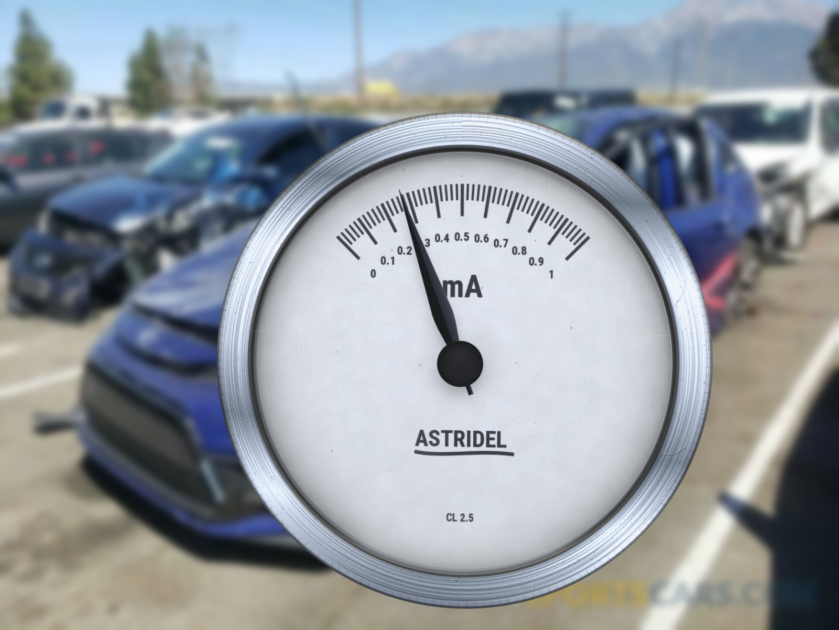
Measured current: mA 0.28
